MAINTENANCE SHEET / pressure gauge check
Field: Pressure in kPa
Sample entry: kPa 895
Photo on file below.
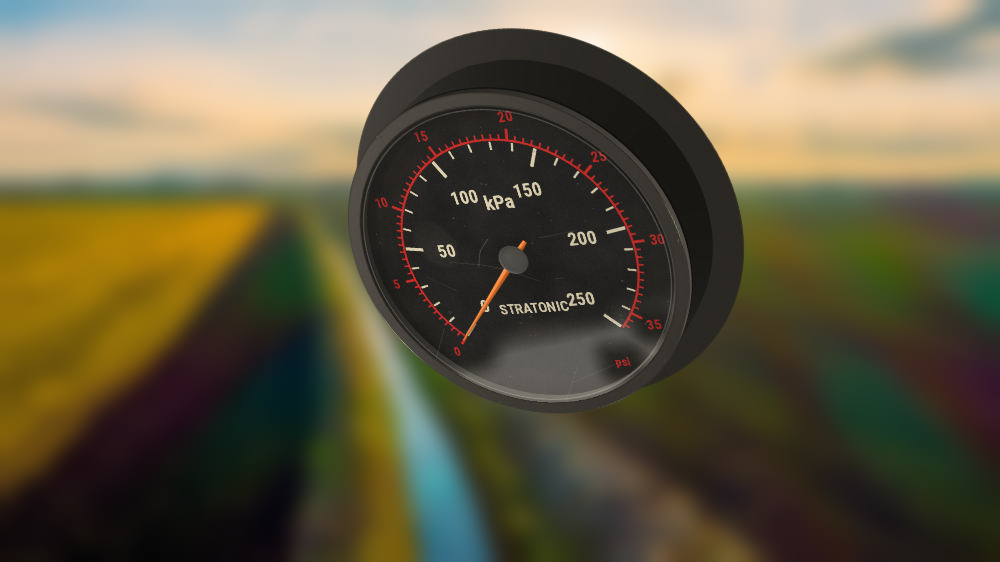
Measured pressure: kPa 0
